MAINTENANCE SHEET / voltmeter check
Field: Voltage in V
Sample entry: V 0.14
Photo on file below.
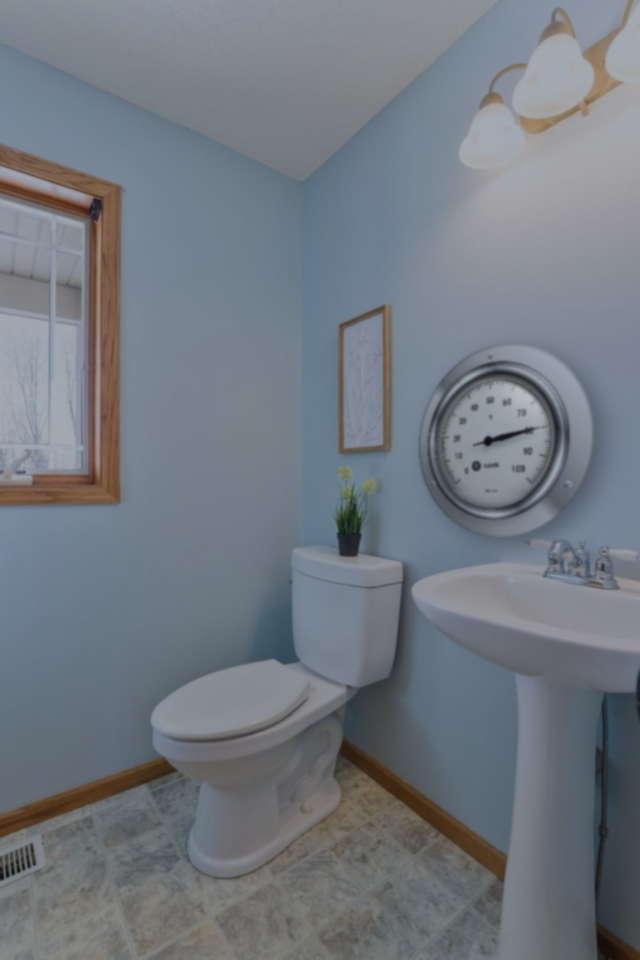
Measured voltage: V 80
